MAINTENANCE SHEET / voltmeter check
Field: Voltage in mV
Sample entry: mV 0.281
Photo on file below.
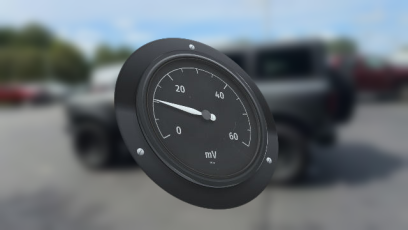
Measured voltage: mV 10
